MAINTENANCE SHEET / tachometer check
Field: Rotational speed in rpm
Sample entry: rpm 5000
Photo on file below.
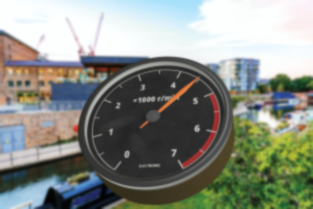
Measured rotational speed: rpm 4500
